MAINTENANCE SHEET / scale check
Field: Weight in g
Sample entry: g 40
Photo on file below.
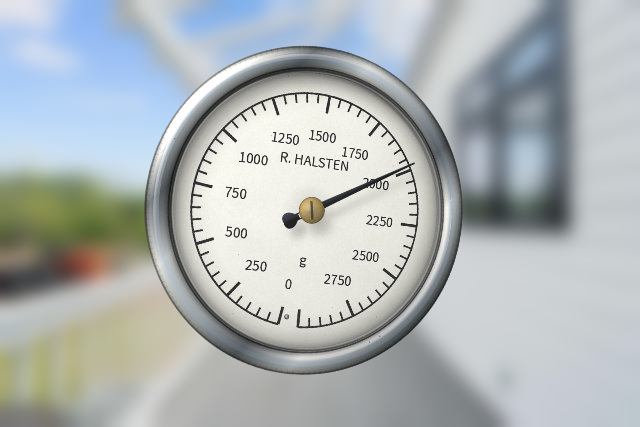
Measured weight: g 1975
